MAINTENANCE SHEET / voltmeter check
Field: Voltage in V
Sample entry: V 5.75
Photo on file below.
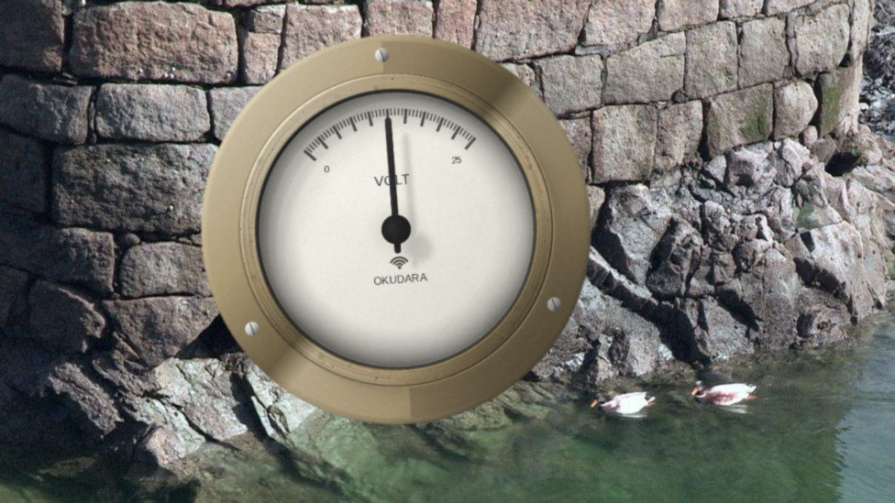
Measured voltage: V 12.5
